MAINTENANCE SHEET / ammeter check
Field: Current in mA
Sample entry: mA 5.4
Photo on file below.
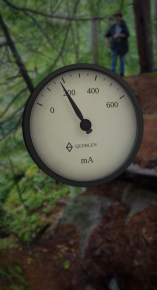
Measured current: mA 175
